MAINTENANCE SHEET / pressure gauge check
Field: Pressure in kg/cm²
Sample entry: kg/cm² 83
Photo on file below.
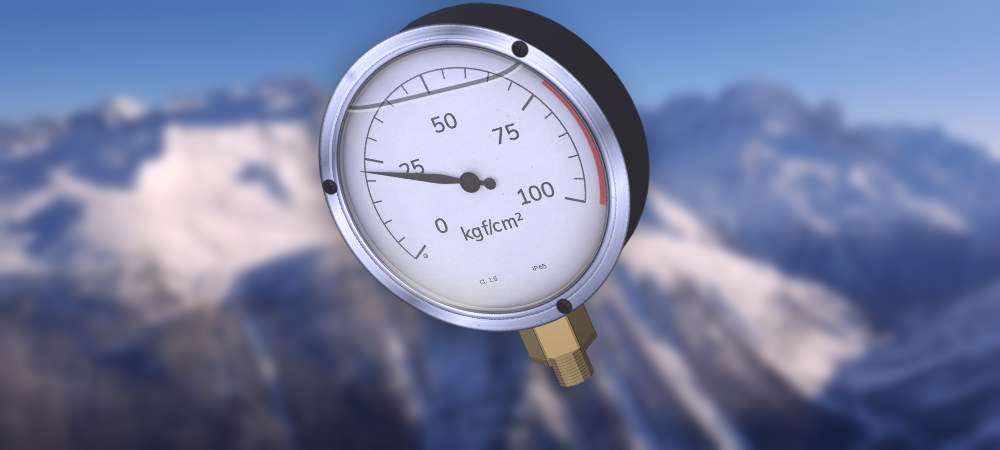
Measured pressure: kg/cm² 22.5
